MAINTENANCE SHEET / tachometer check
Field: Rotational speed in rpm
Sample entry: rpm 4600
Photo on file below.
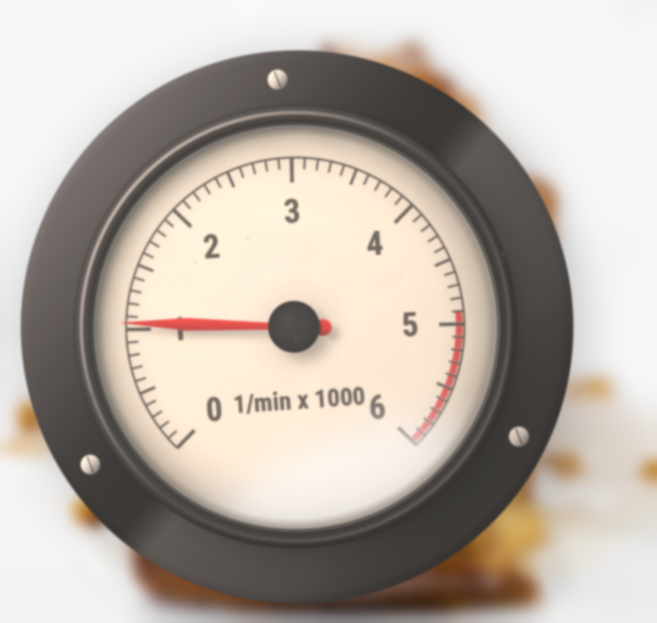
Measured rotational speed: rpm 1050
